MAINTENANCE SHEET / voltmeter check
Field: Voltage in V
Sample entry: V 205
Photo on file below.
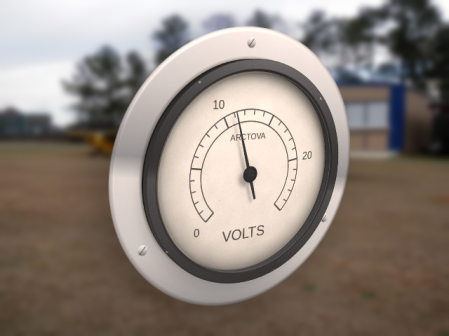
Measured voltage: V 11
